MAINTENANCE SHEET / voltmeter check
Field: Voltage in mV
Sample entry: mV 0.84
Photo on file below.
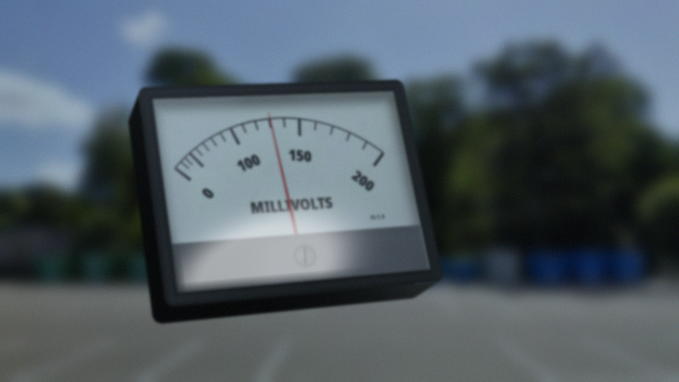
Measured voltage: mV 130
